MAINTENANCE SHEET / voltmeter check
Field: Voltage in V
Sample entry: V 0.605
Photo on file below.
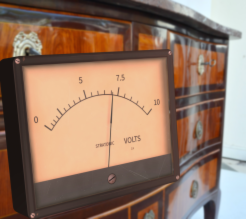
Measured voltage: V 7
